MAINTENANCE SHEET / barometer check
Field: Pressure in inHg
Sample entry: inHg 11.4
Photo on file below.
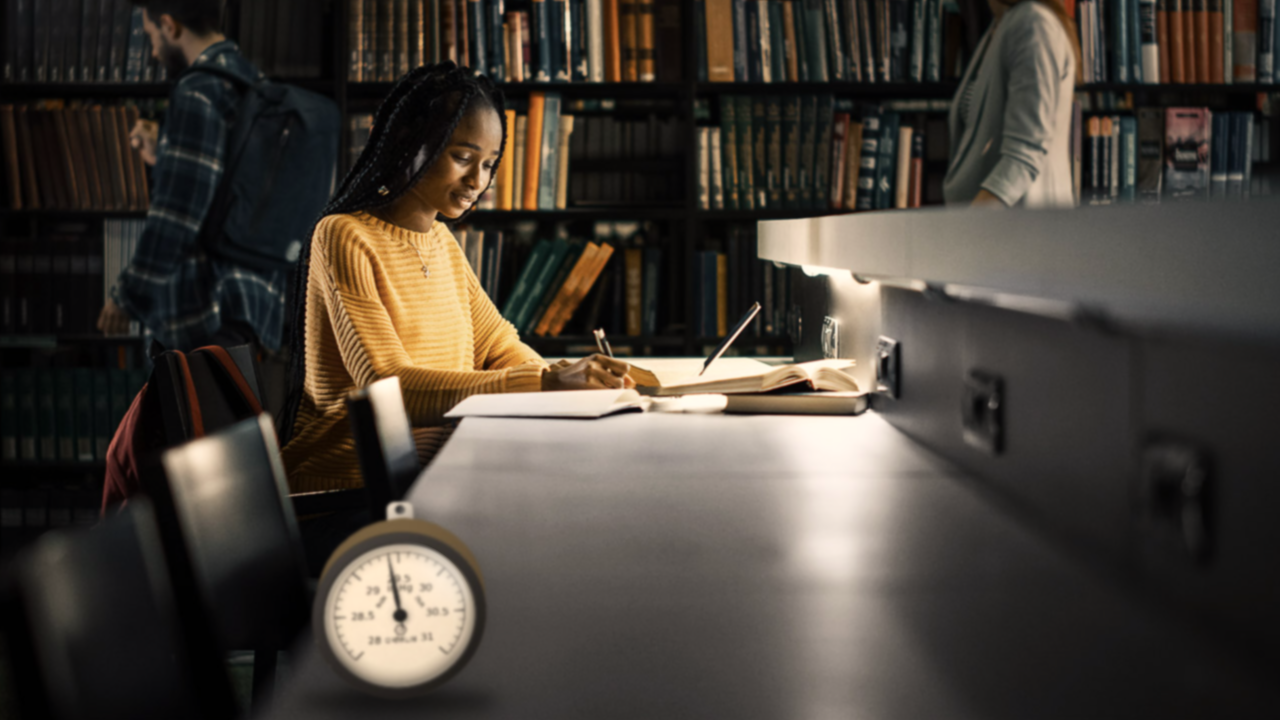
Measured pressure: inHg 29.4
